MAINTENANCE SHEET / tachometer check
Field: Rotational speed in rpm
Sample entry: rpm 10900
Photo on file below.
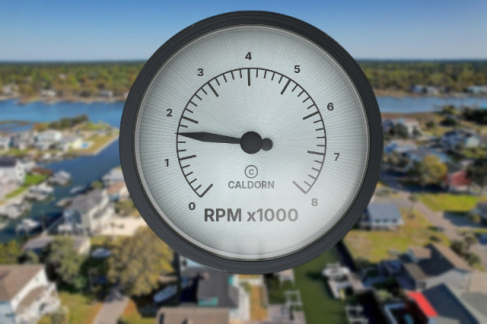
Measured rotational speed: rpm 1600
